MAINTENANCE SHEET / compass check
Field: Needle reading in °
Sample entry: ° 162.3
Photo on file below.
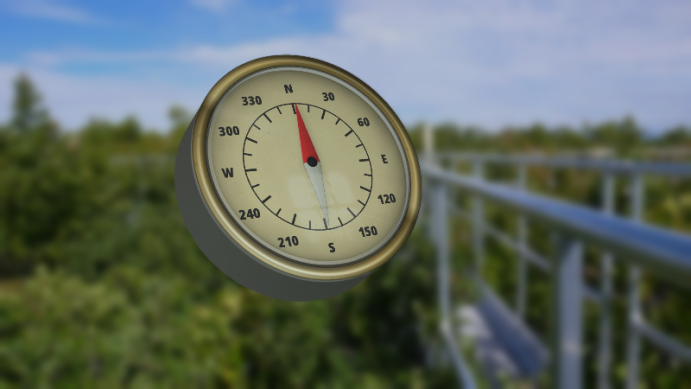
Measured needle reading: ° 0
